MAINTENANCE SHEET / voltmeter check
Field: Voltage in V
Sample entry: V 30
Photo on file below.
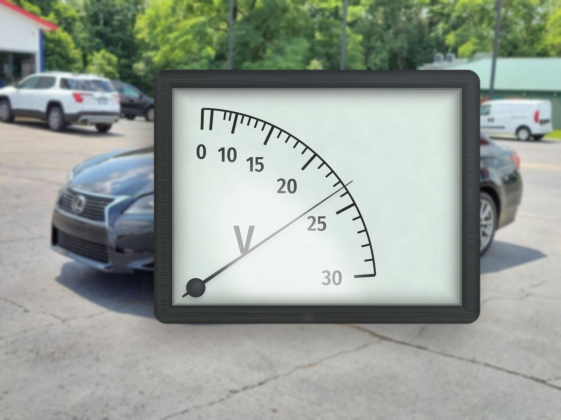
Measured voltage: V 23.5
